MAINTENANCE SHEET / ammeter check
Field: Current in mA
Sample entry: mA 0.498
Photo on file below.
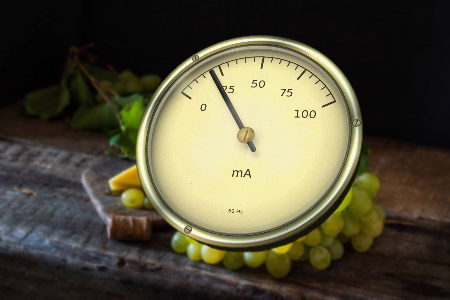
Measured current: mA 20
